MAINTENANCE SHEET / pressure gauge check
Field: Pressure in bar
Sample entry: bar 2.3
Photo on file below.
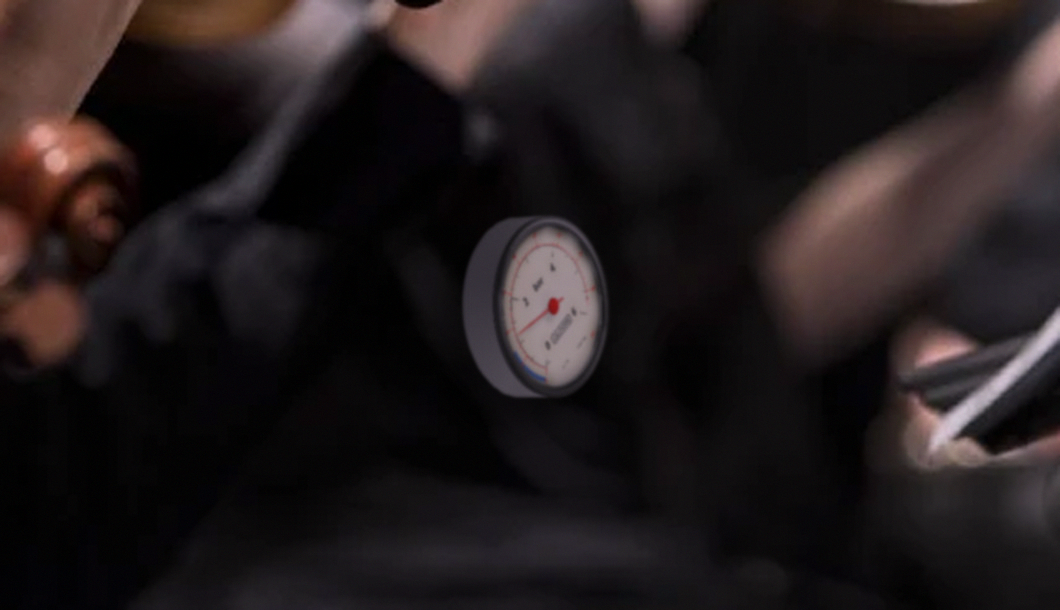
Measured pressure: bar 1.25
